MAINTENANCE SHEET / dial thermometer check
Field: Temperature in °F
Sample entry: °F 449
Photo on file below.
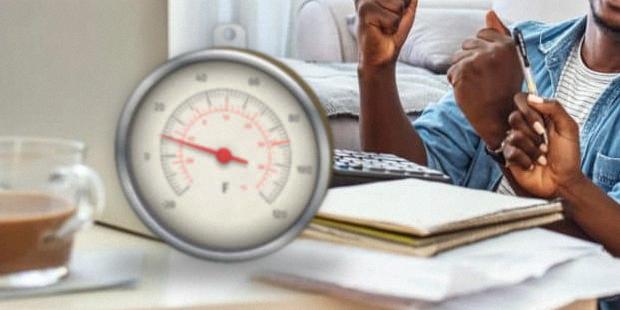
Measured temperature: °F 10
